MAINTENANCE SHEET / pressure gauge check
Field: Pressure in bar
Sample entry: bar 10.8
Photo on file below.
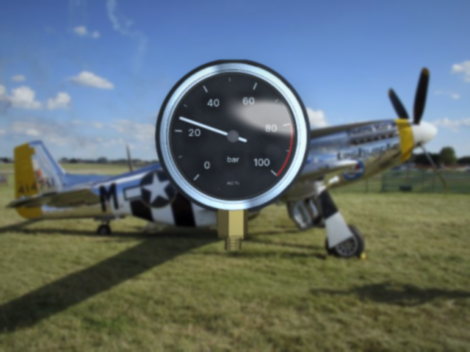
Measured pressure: bar 25
